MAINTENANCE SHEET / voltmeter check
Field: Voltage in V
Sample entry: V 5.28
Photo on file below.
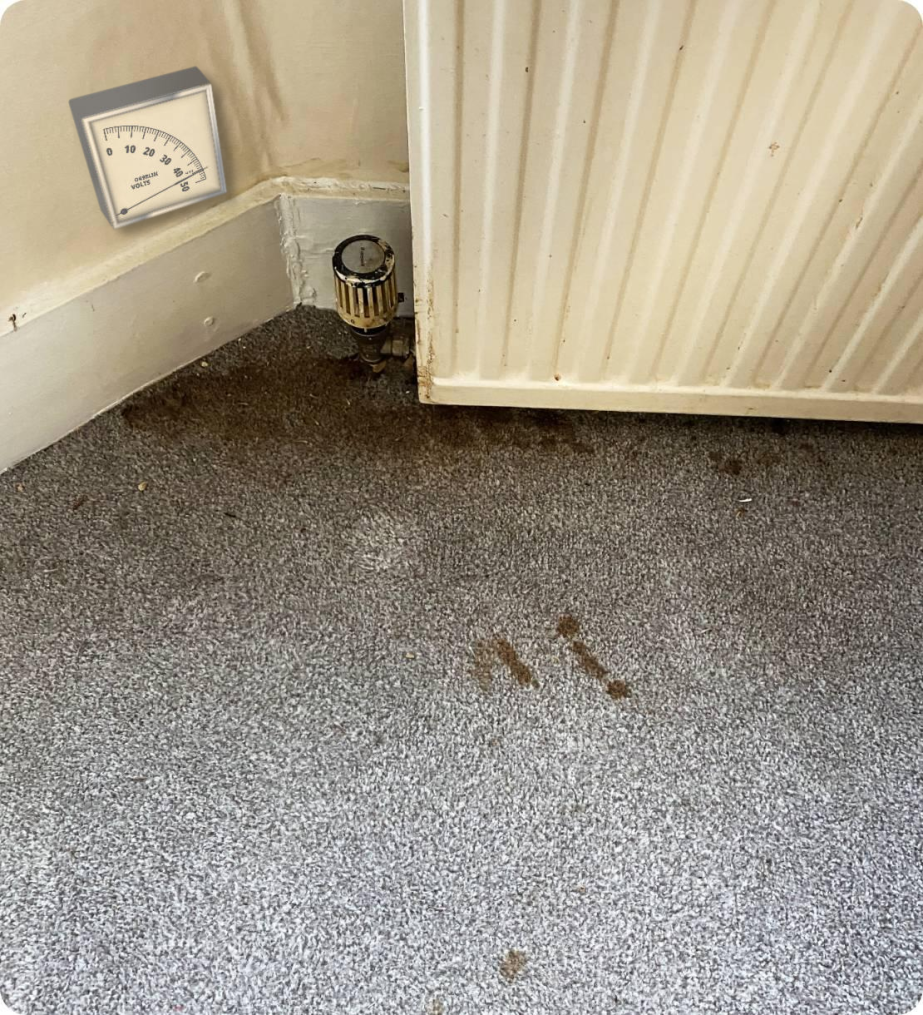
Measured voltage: V 45
